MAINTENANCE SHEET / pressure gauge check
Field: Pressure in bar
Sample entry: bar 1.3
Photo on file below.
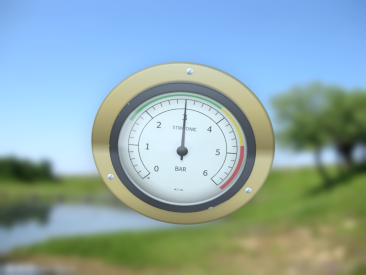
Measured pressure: bar 3
